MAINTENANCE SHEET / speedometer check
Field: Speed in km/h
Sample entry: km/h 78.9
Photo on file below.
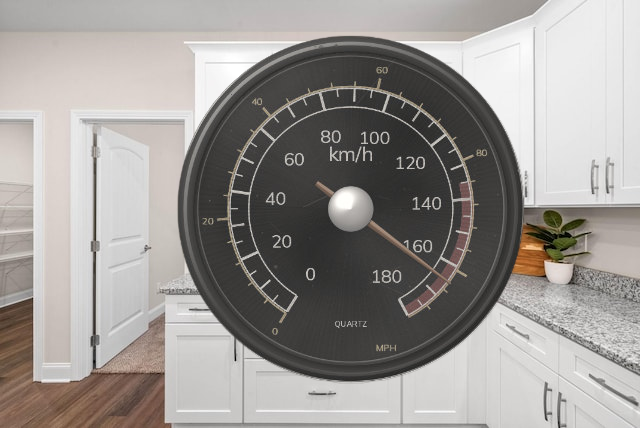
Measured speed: km/h 165
